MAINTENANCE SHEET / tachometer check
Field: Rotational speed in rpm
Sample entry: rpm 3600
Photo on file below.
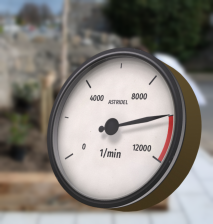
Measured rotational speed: rpm 10000
